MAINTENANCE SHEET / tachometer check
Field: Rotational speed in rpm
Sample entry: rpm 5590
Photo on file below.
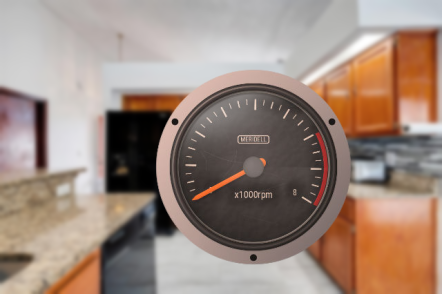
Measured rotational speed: rpm 0
